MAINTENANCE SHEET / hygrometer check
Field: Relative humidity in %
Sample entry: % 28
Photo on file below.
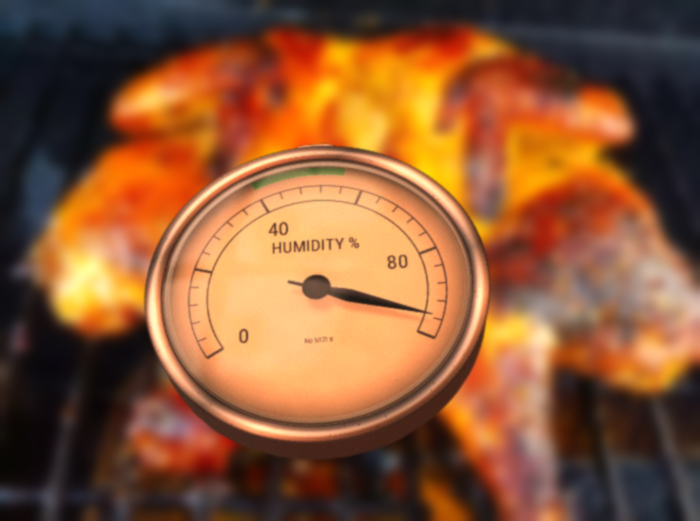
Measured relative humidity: % 96
